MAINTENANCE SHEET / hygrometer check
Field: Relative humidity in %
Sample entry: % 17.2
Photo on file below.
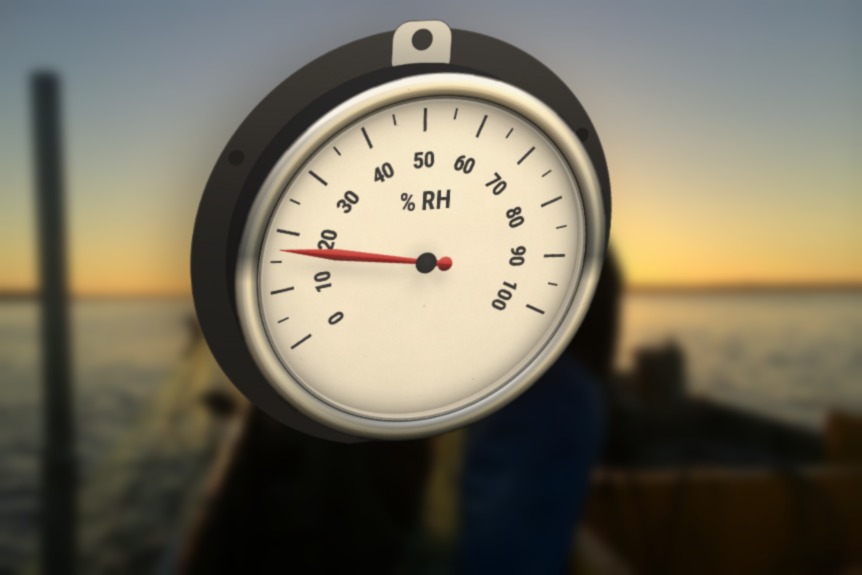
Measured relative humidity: % 17.5
